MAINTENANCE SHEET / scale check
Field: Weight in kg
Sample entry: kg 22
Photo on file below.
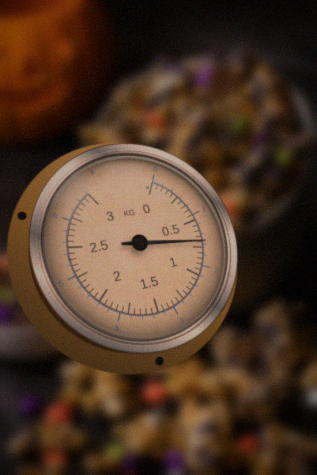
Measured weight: kg 0.7
